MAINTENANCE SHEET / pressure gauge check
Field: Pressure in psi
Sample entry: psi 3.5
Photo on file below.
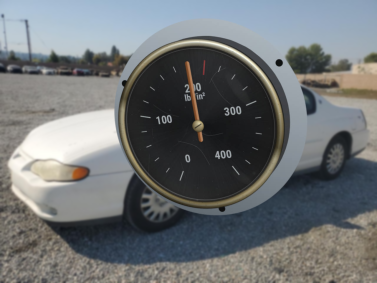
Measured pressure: psi 200
